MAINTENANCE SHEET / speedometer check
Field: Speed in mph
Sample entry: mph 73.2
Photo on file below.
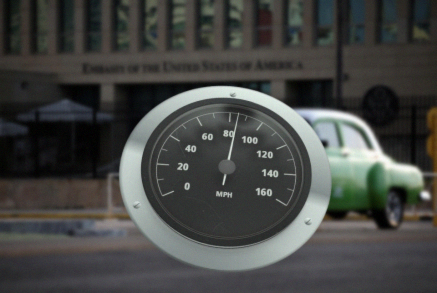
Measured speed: mph 85
